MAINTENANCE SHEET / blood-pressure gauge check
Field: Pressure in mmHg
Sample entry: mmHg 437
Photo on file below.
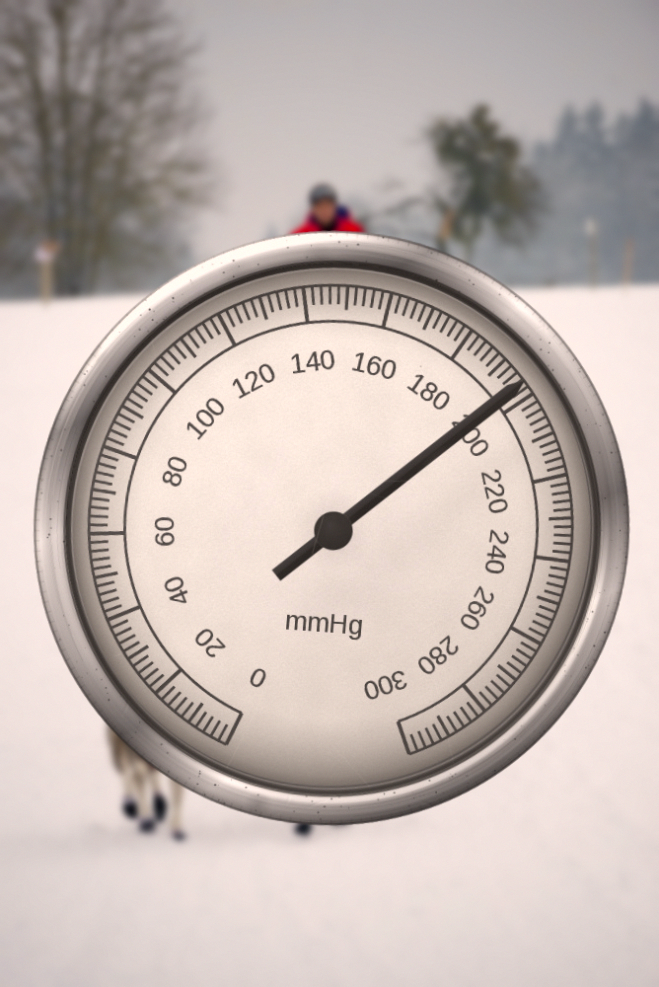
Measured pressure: mmHg 196
